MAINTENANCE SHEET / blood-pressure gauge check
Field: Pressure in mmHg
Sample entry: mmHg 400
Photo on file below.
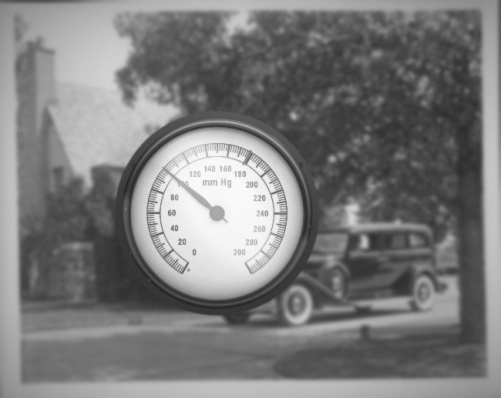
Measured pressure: mmHg 100
